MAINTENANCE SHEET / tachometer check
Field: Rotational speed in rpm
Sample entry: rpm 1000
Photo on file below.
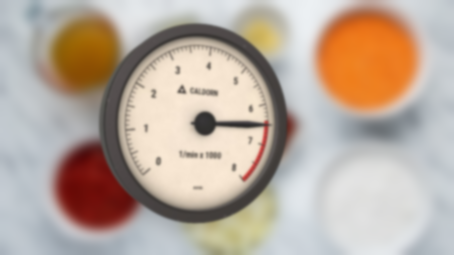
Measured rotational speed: rpm 6500
